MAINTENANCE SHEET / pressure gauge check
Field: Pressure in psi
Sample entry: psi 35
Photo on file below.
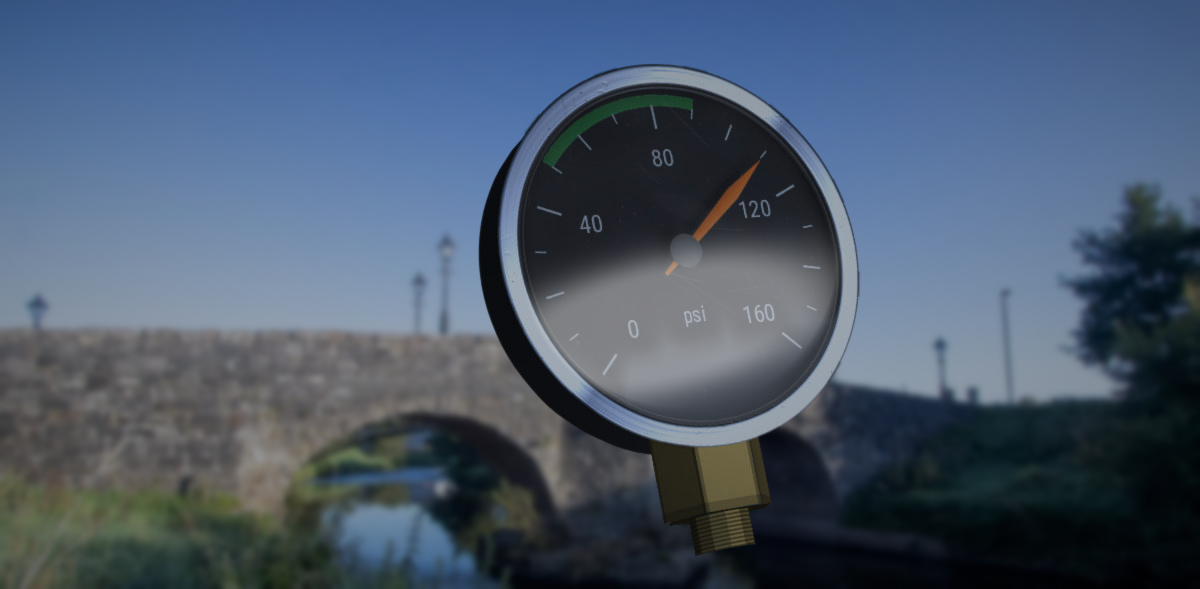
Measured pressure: psi 110
